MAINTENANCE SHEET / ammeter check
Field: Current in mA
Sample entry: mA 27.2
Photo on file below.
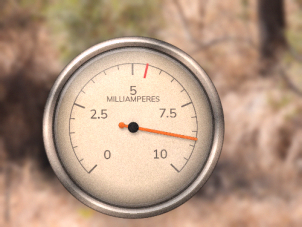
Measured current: mA 8.75
